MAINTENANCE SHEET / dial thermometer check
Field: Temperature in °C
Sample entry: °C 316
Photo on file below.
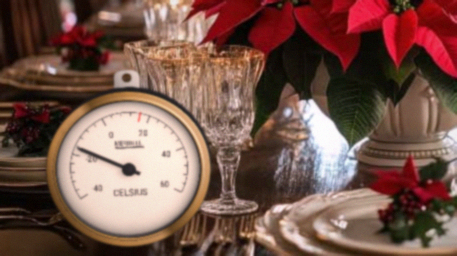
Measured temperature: °C -16
